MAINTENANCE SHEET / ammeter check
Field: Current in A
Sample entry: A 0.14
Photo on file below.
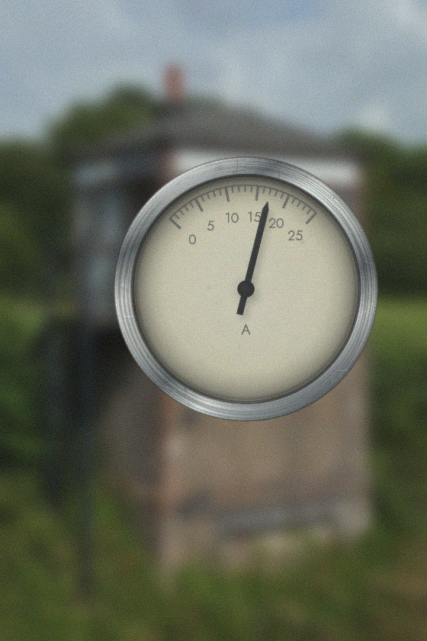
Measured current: A 17
